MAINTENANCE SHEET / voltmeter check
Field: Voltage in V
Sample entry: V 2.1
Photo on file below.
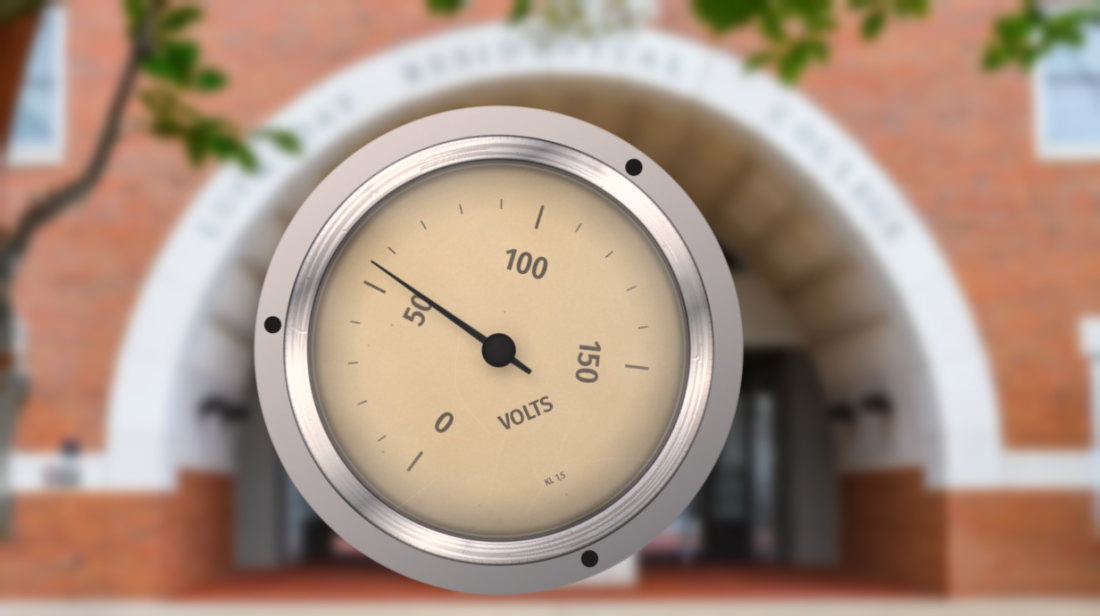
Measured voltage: V 55
